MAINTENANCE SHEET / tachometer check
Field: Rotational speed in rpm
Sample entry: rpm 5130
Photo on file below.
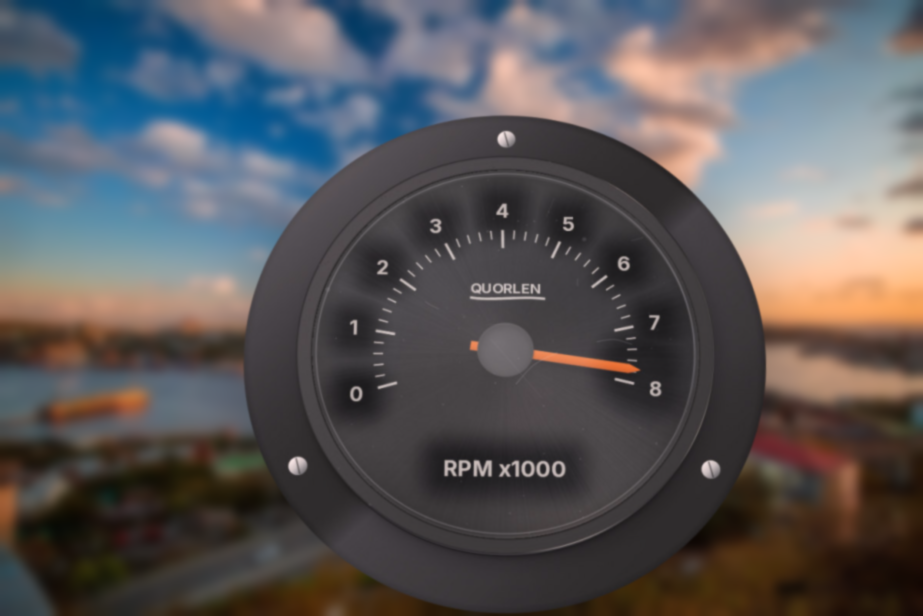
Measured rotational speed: rpm 7800
